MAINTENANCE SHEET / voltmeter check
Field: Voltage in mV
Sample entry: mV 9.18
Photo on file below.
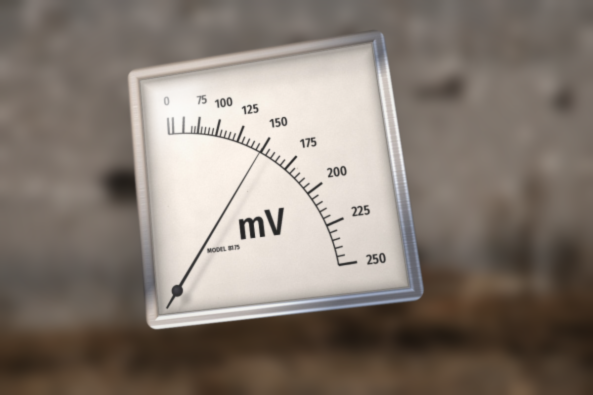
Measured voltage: mV 150
